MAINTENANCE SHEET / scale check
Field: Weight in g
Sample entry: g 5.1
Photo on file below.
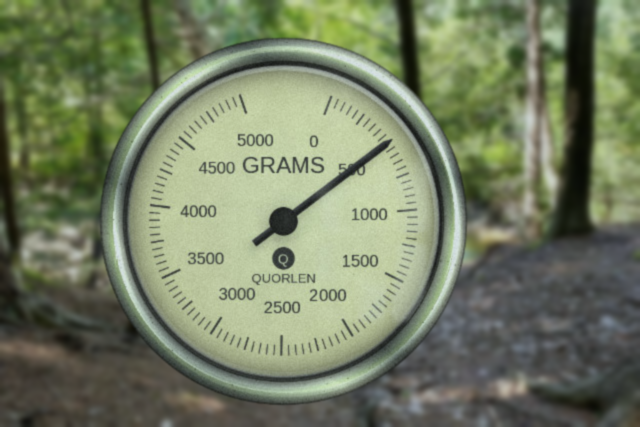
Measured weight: g 500
